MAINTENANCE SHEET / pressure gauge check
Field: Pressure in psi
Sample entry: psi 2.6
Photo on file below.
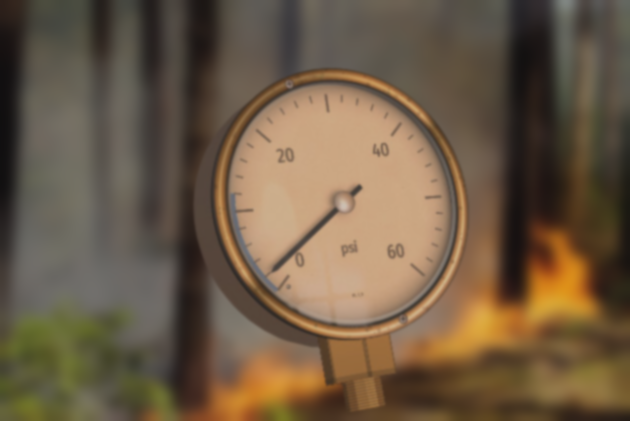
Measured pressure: psi 2
